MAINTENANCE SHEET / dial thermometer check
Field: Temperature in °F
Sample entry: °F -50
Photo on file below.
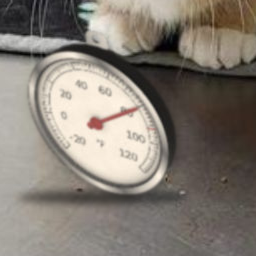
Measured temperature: °F 80
